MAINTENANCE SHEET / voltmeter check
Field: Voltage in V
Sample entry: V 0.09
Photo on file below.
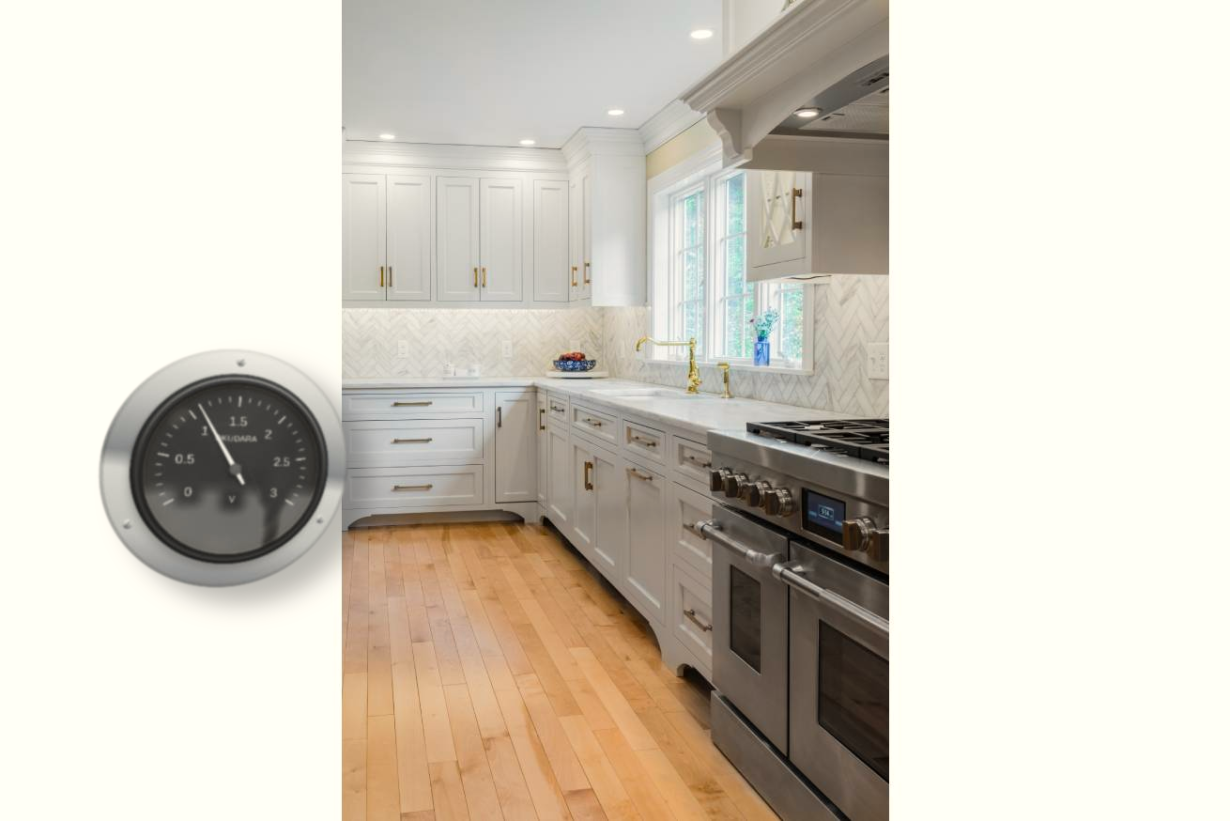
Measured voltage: V 1.1
